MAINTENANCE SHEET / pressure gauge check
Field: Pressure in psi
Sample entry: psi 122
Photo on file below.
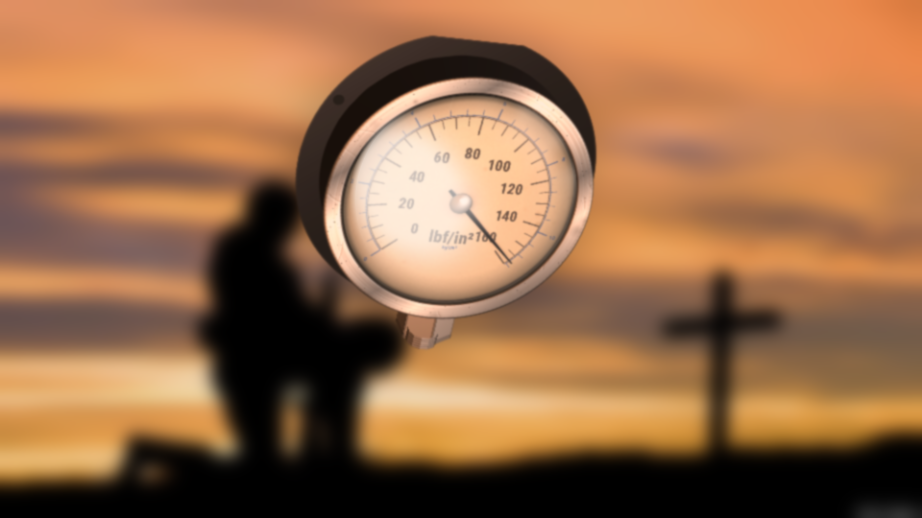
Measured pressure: psi 157.5
